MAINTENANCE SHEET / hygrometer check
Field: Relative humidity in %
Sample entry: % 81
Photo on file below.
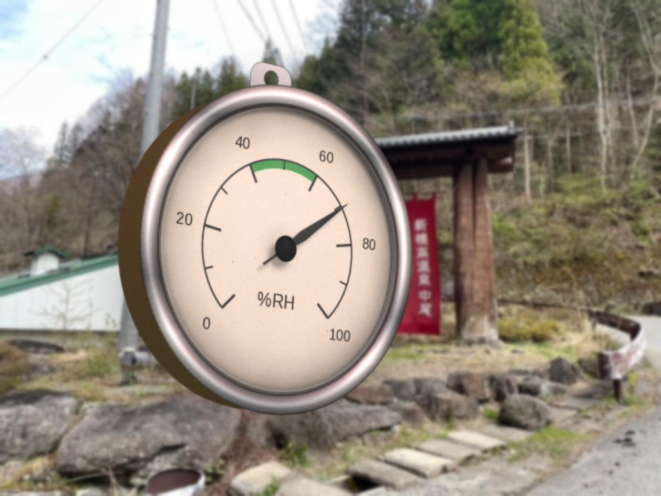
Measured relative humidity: % 70
